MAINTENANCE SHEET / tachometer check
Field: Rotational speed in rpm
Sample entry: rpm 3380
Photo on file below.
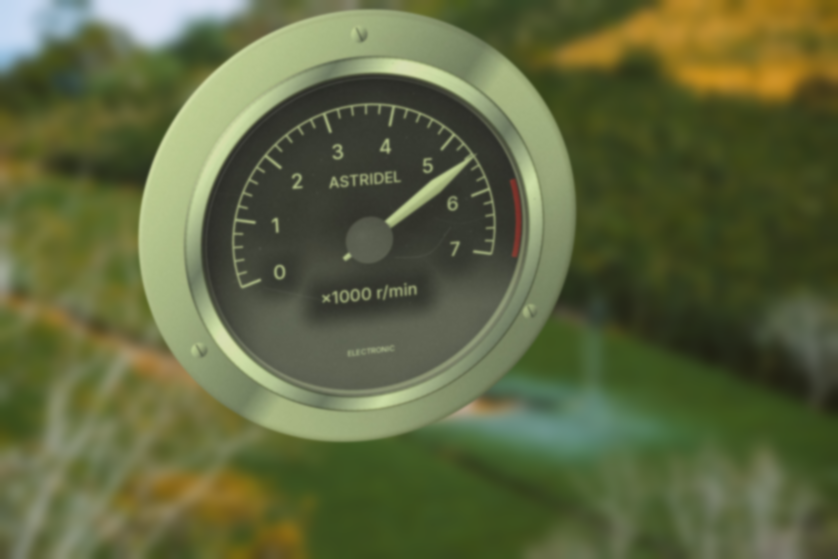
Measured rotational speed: rpm 5400
